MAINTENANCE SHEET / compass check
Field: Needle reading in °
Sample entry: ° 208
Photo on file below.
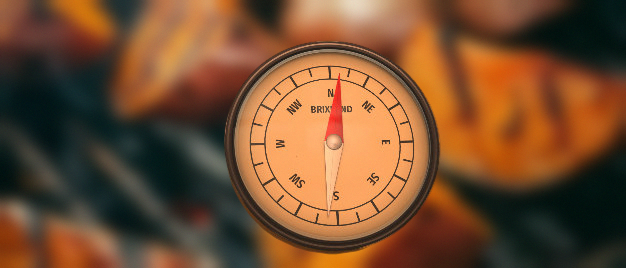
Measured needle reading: ° 7.5
